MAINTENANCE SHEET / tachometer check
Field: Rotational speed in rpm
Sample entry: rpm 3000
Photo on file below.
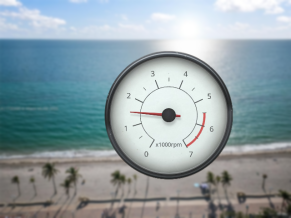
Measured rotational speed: rpm 1500
